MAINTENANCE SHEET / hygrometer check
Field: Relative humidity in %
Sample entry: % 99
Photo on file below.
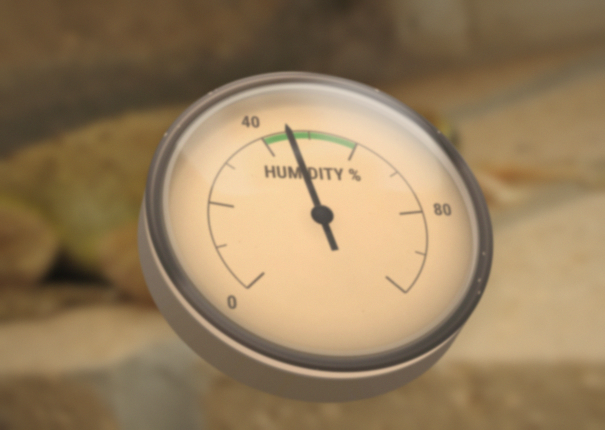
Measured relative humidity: % 45
